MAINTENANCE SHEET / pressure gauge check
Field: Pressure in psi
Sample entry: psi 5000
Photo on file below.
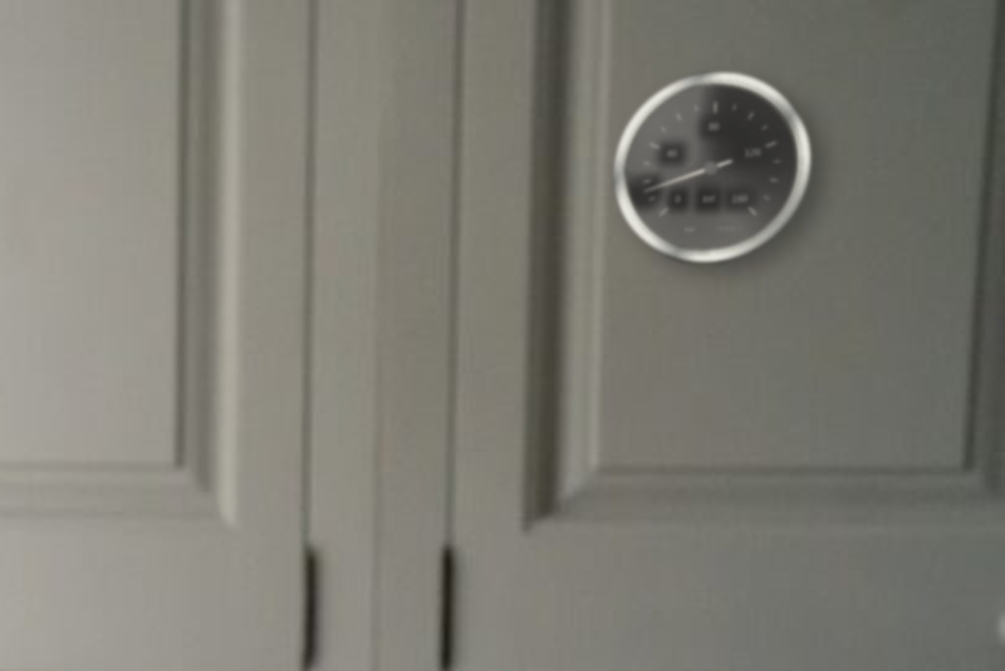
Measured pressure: psi 15
